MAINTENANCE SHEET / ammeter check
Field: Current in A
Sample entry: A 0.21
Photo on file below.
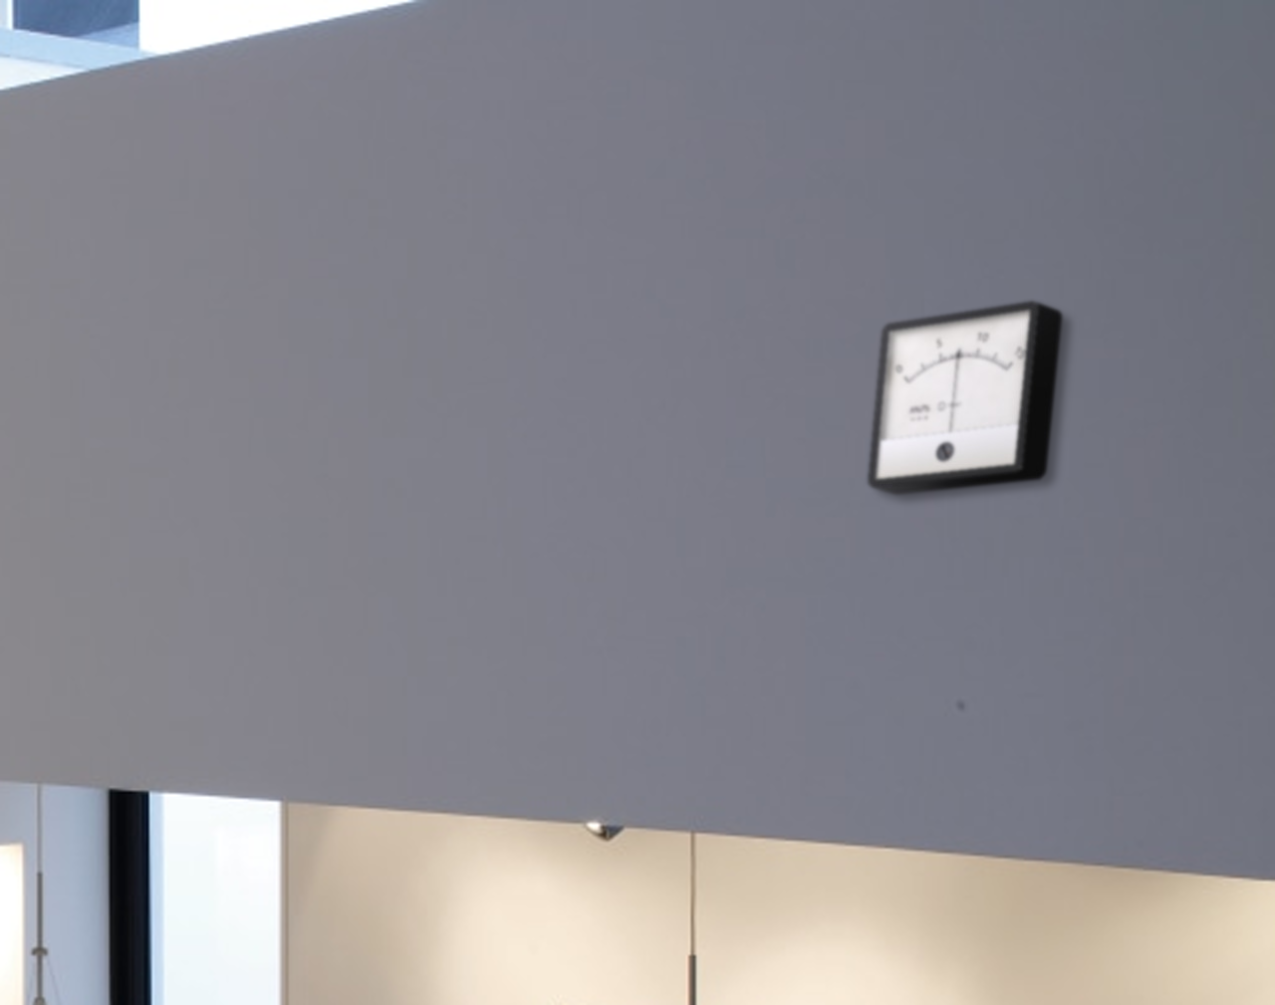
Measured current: A 7.5
